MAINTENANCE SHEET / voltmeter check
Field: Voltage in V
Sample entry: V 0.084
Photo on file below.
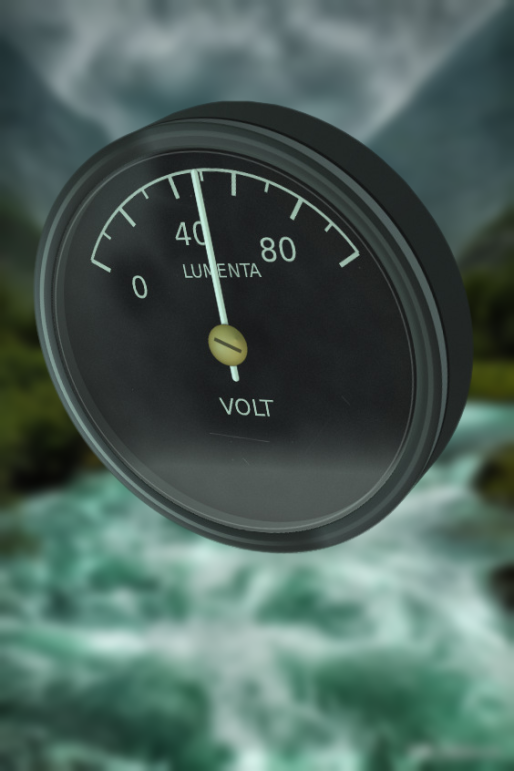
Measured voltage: V 50
